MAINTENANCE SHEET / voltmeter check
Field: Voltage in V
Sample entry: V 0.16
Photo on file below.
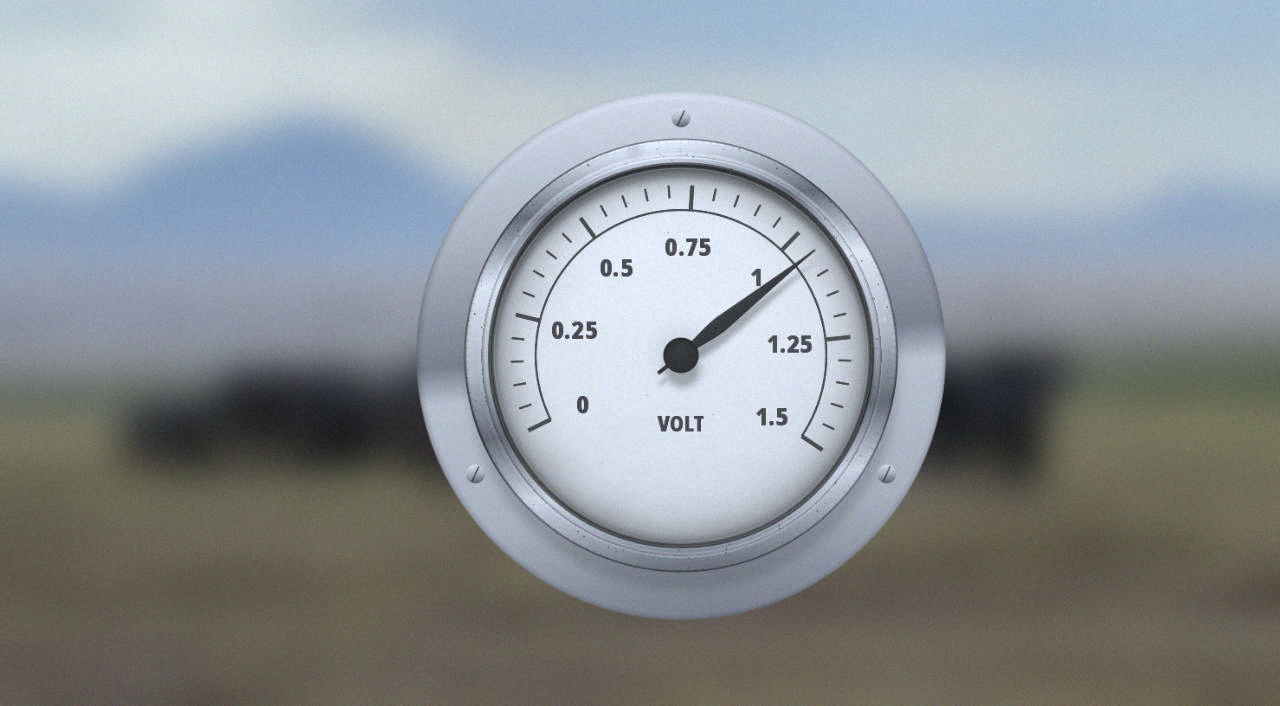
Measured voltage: V 1.05
